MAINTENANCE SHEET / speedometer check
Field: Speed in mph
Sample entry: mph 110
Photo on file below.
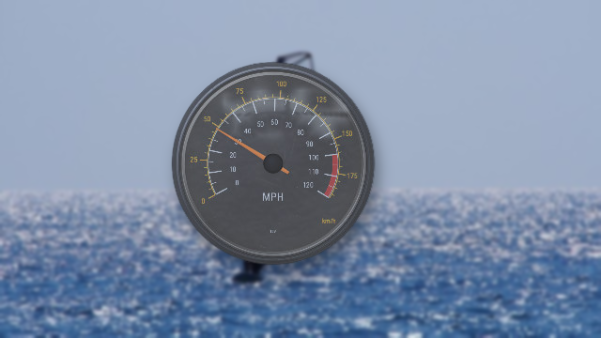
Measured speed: mph 30
